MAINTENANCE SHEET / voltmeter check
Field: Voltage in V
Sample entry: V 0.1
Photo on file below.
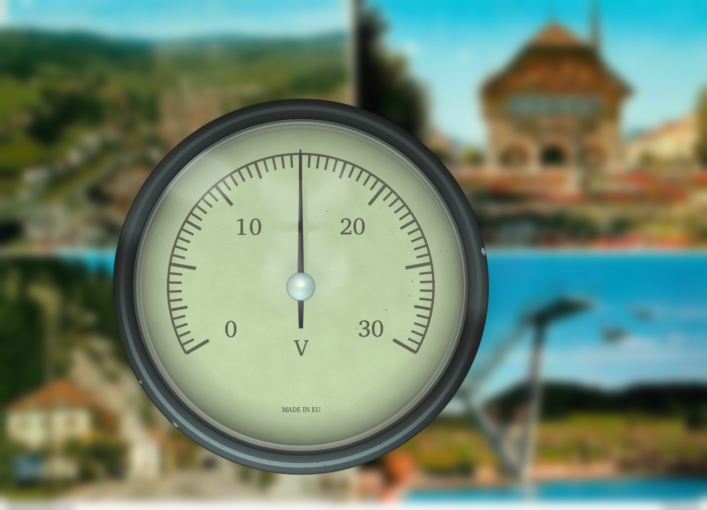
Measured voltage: V 15
